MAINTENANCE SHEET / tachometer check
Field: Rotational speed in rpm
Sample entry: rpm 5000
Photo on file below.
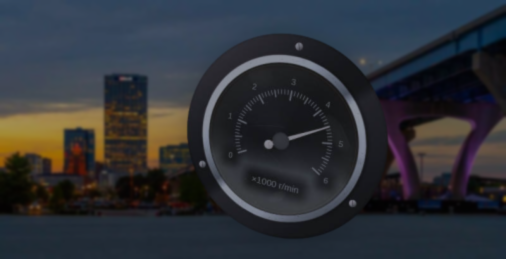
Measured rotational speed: rpm 4500
